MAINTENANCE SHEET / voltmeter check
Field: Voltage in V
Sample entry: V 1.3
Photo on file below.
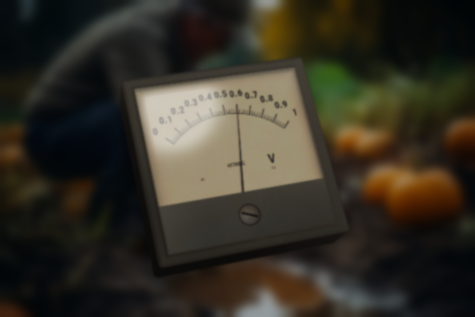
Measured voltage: V 0.6
